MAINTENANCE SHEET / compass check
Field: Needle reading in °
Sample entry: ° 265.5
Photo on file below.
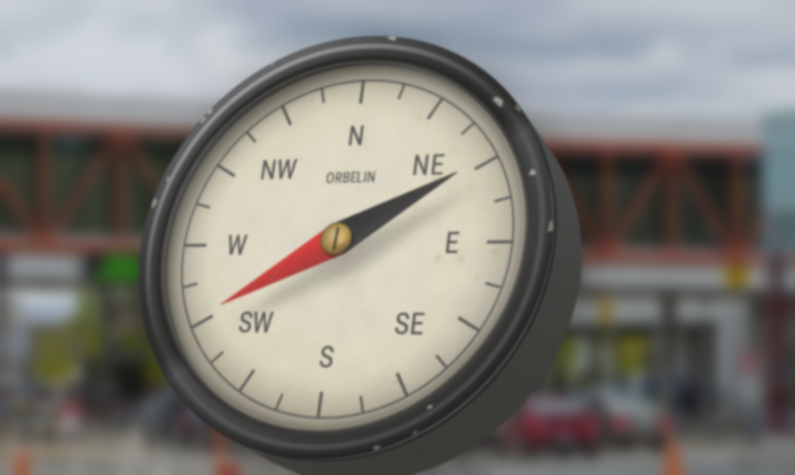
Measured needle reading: ° 240
